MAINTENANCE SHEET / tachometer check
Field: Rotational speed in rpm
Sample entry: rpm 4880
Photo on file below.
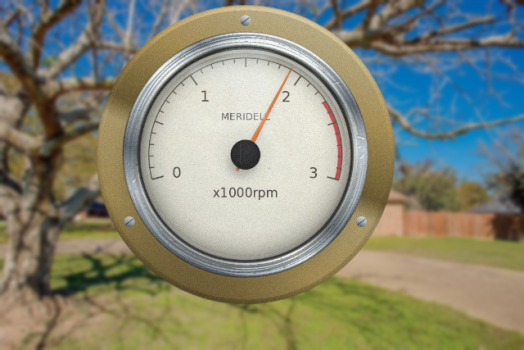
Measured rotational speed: rpm 1900
